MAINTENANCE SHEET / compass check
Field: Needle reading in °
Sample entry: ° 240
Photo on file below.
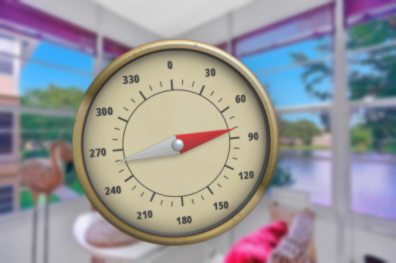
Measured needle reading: ° 80
